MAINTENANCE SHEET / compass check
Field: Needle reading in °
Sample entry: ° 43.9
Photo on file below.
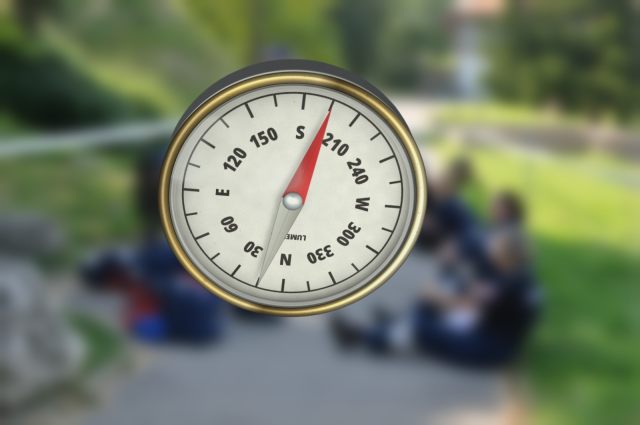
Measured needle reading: ° 195
